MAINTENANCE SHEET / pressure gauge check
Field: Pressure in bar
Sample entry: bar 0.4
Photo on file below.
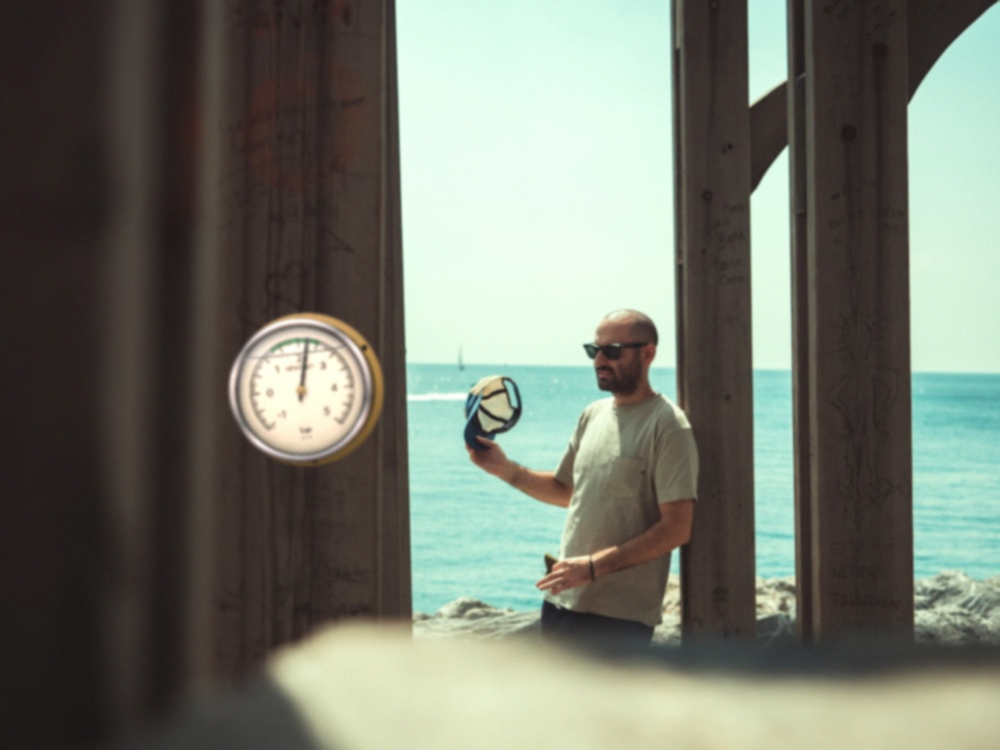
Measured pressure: bar 2.25
